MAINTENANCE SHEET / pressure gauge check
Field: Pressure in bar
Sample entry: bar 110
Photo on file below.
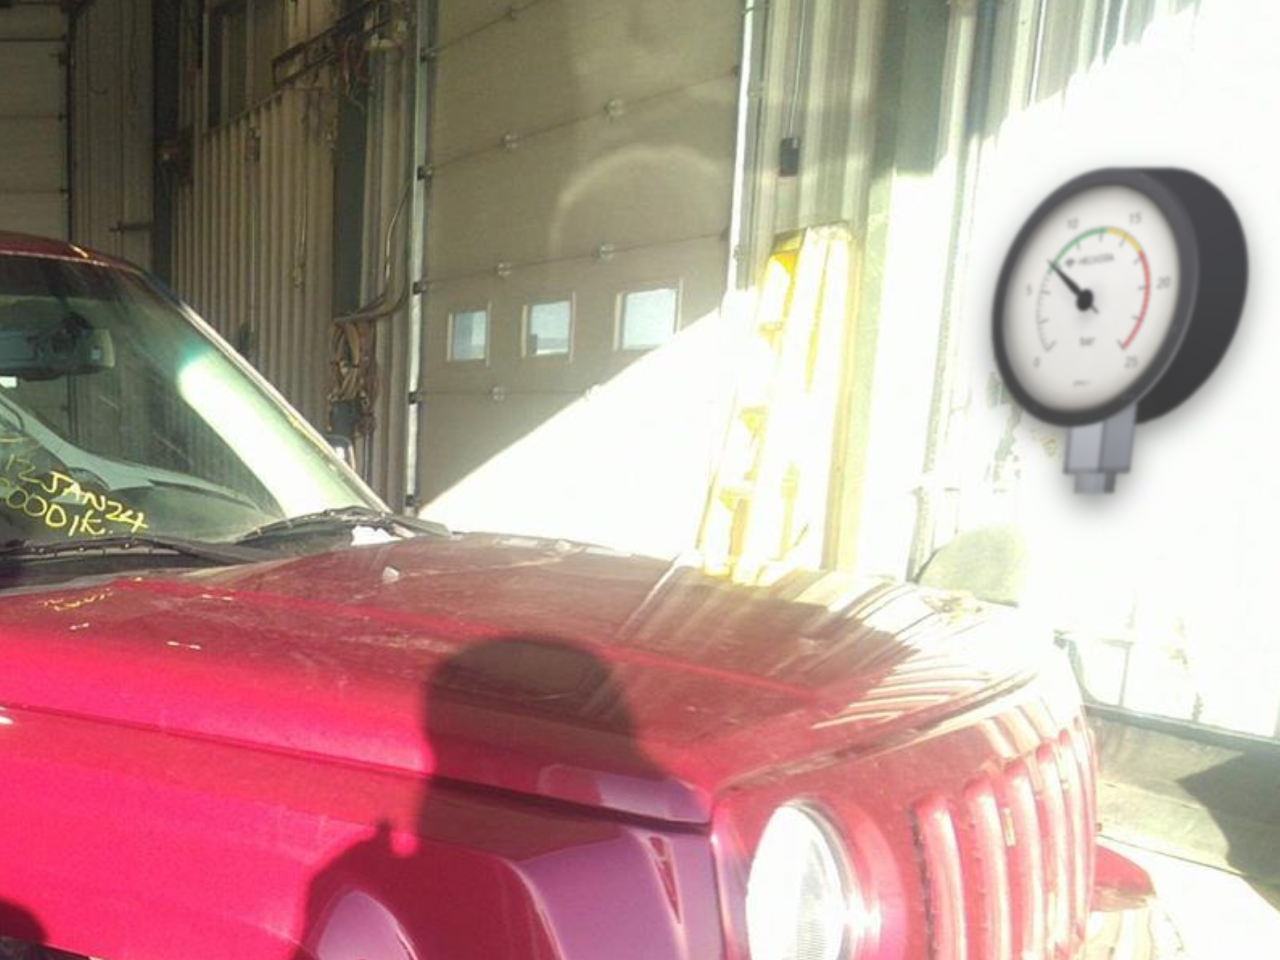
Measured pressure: bar 7.5
